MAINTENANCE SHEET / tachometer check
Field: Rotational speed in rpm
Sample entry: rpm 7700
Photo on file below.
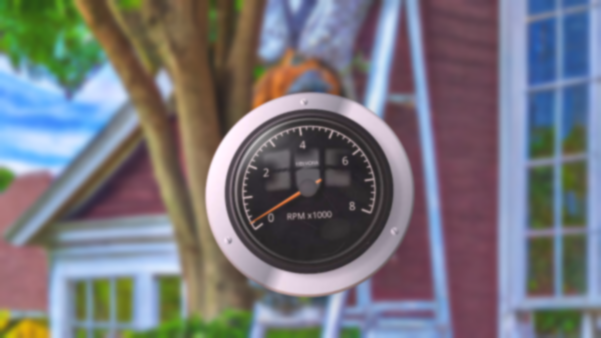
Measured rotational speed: rpm 200
